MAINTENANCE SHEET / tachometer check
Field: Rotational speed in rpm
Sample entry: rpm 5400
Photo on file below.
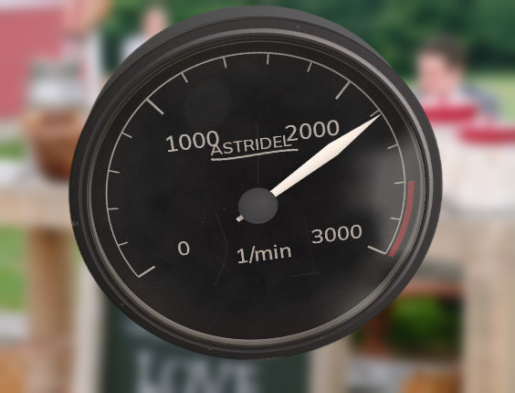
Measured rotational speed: rpm 2200
